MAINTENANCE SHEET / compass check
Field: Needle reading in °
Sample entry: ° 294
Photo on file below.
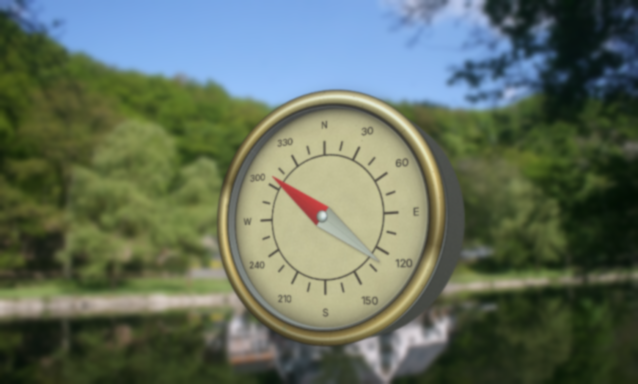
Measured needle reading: ° 307.5
